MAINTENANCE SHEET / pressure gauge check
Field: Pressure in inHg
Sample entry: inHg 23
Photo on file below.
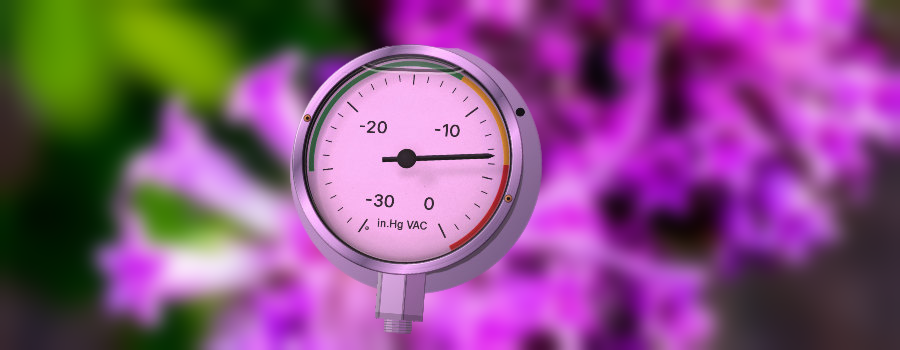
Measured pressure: inHg -6.5
